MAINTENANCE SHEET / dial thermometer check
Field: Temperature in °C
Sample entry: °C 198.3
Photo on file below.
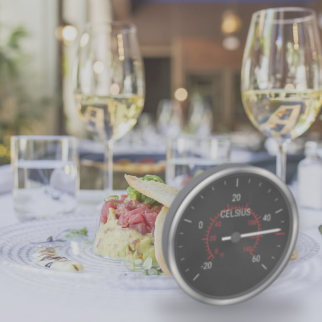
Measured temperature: °C 46
